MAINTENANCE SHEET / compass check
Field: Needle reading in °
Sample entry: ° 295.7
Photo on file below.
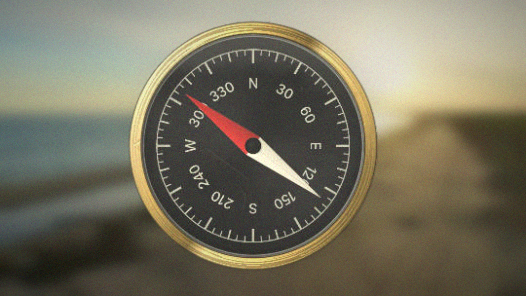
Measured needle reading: ° 307.5
